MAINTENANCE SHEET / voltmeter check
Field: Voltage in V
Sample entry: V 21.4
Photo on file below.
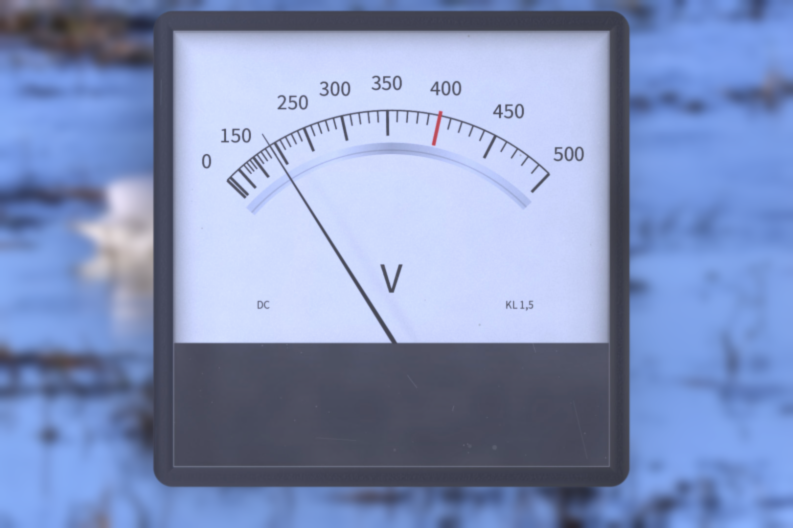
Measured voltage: V 190
